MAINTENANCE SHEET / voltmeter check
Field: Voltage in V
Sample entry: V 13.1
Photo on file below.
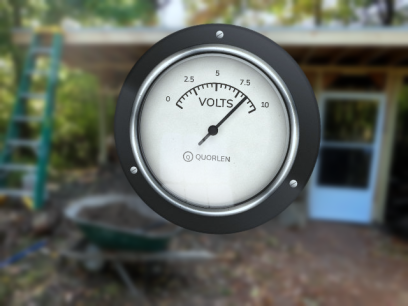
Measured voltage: V 8.5
